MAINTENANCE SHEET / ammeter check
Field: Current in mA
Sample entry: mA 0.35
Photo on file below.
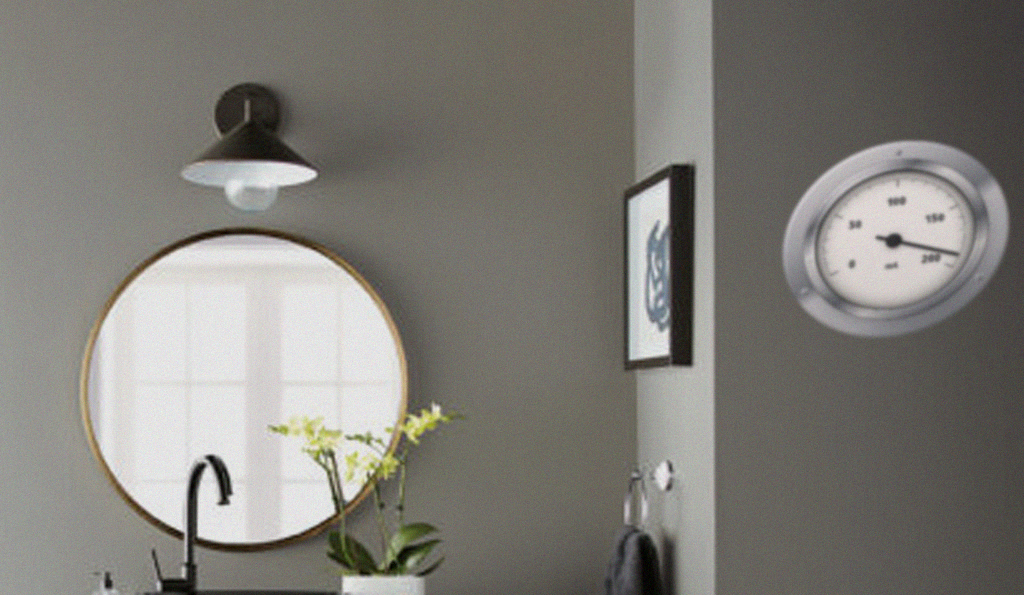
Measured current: mA 190
